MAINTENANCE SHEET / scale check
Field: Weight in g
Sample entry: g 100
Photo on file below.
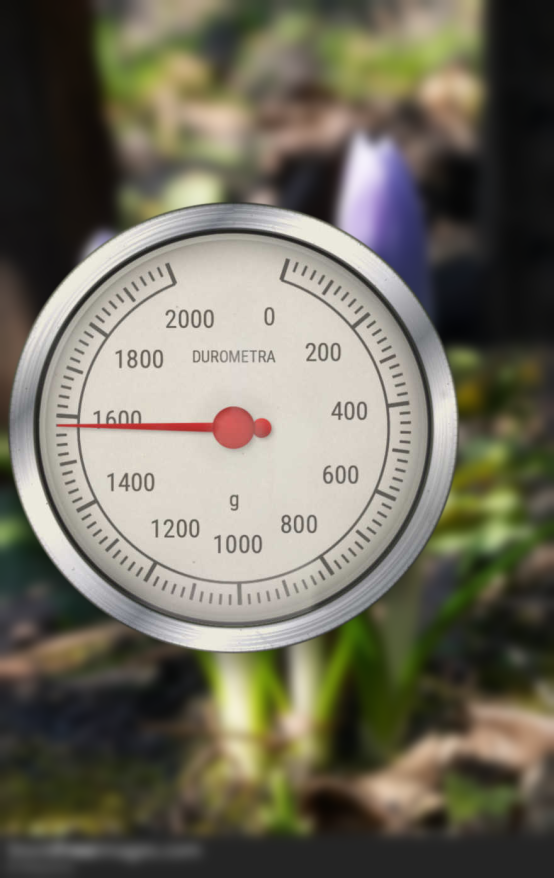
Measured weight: g 1580
